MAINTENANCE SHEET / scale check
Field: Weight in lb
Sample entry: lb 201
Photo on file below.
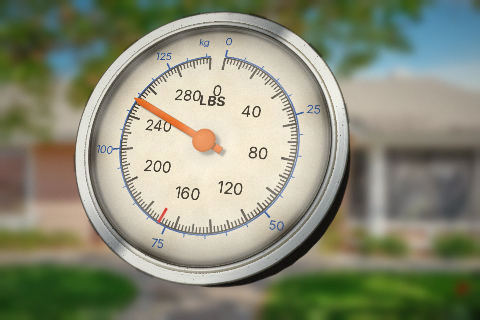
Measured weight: lb 250
